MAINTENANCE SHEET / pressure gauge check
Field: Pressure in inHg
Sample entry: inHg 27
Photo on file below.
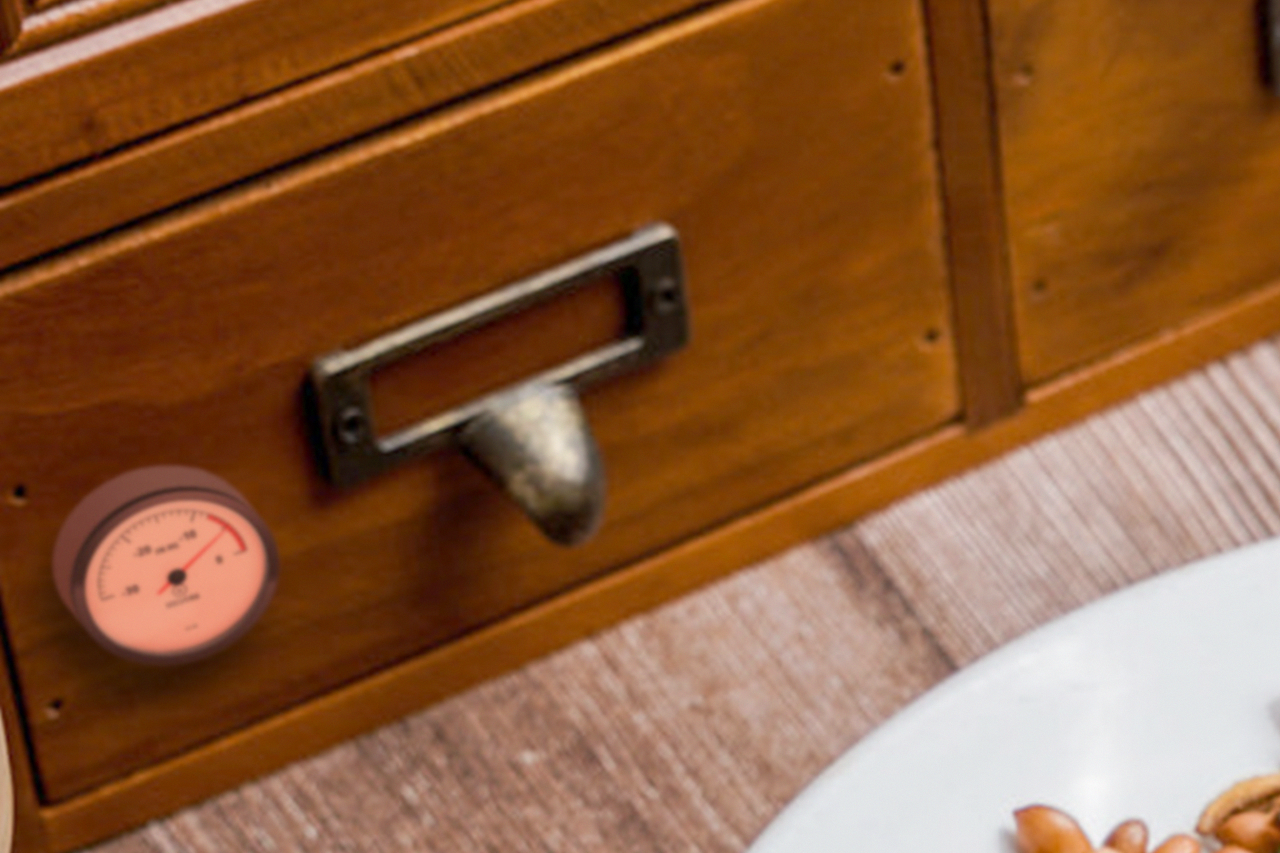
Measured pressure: inHg -5
